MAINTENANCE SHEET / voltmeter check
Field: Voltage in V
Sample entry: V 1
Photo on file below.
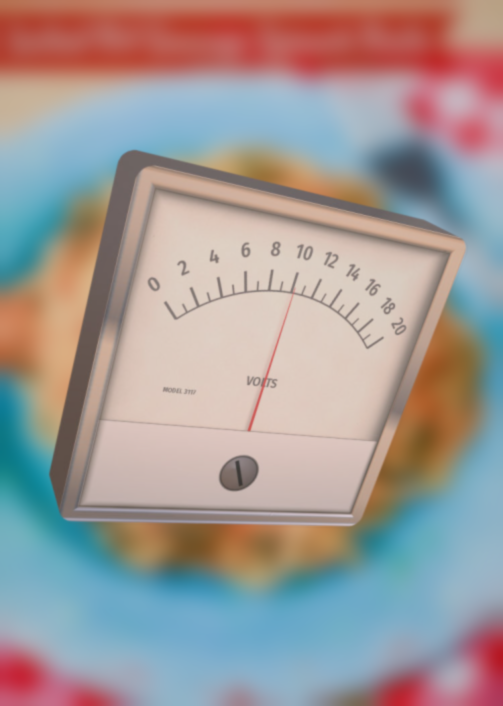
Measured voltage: V 10
